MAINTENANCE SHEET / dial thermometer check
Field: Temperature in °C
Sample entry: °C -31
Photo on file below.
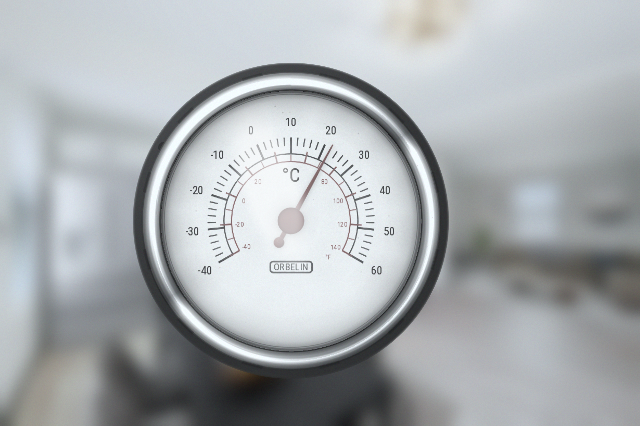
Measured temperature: °C 22
